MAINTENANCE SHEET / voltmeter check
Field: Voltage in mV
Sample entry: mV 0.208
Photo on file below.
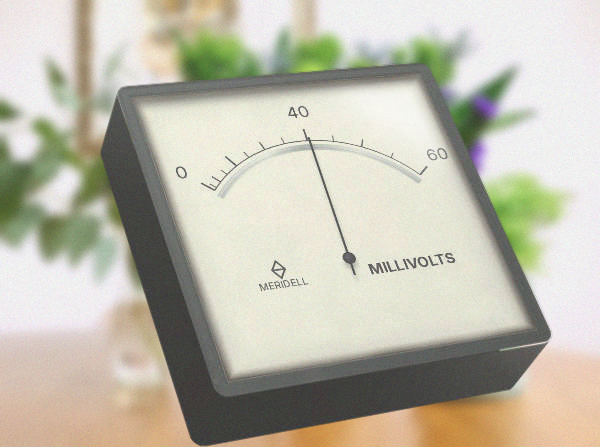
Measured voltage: mV 40
